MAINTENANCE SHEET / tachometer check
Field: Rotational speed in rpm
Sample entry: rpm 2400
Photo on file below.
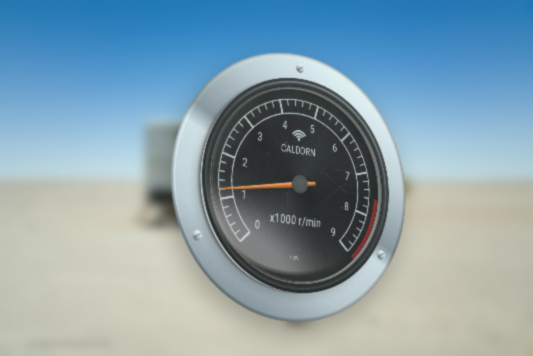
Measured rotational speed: rpm 1200
